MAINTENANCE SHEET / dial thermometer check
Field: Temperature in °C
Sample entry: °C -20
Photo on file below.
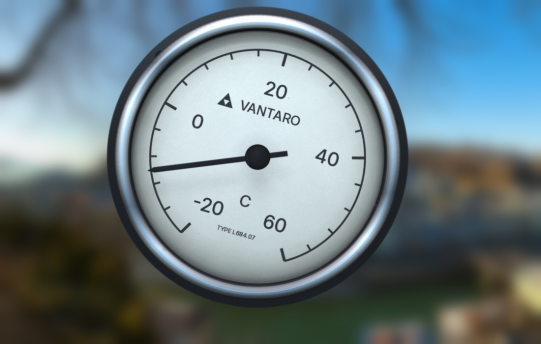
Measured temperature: °C -10
